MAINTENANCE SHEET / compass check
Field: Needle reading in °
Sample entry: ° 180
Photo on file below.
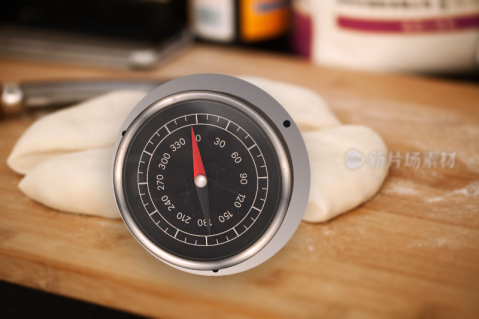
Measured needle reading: ° 355
